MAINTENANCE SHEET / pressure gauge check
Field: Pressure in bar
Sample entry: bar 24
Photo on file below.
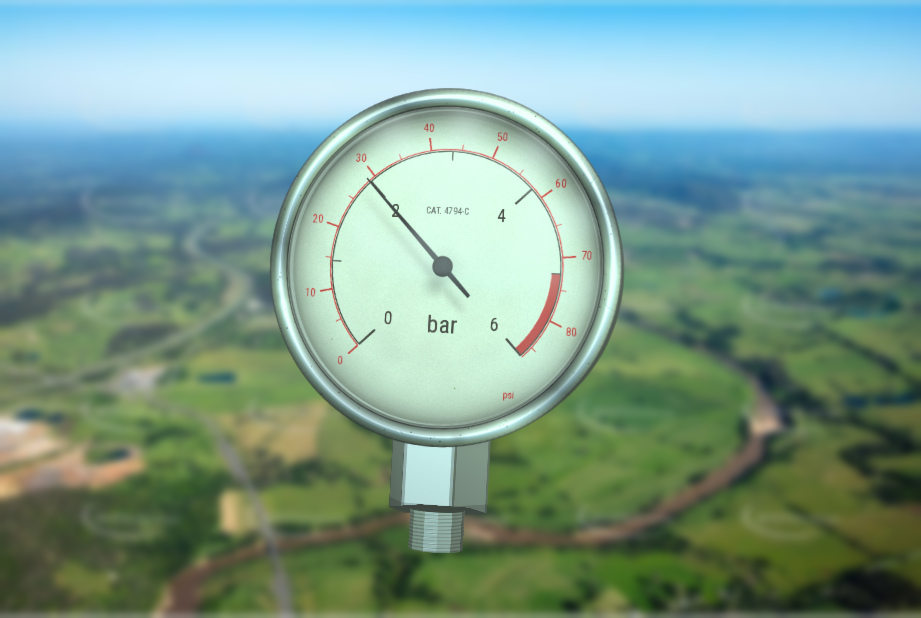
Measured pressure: bar 2
